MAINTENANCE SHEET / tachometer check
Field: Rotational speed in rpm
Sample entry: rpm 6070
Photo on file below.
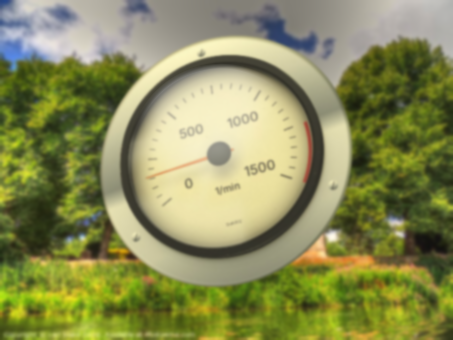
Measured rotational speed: rpm 150
